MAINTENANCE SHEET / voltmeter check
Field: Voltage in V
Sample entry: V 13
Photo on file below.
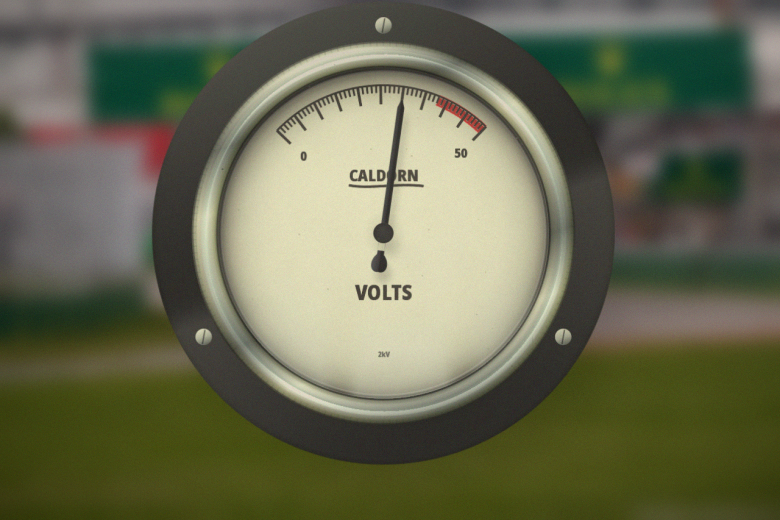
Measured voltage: V 30
